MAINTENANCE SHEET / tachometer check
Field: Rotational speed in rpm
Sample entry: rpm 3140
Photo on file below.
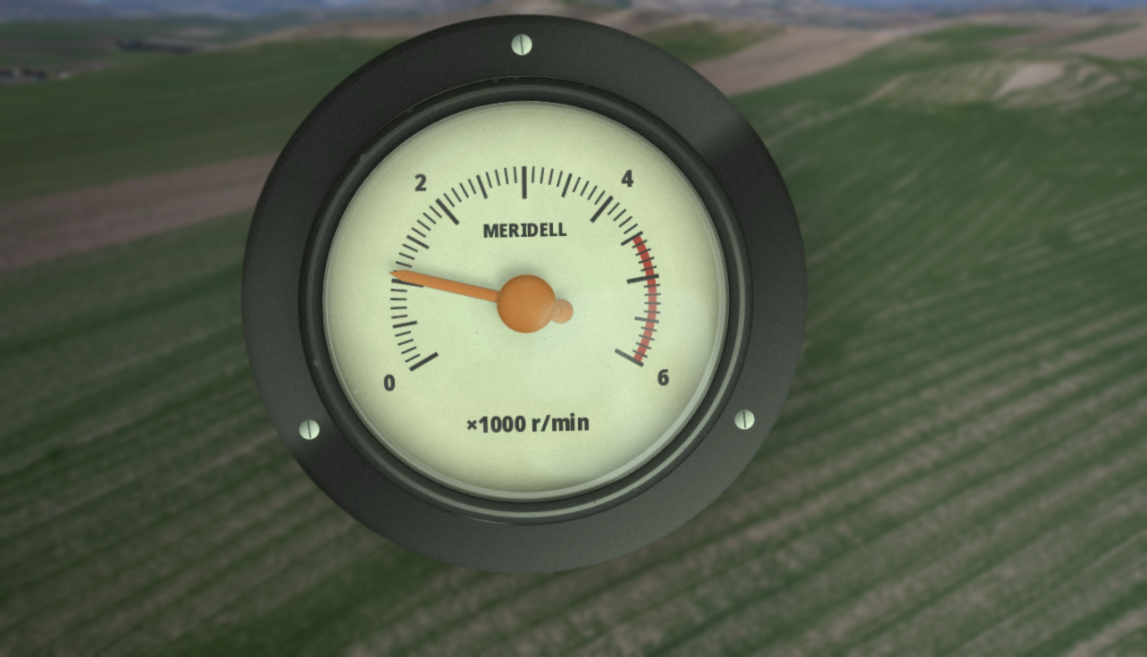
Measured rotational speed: rpm 1100
